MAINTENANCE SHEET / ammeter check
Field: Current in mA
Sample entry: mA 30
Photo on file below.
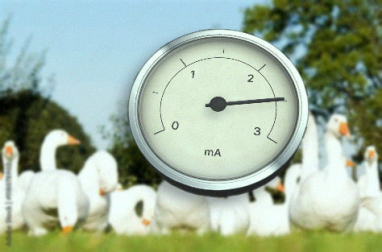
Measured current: mA 2.5
